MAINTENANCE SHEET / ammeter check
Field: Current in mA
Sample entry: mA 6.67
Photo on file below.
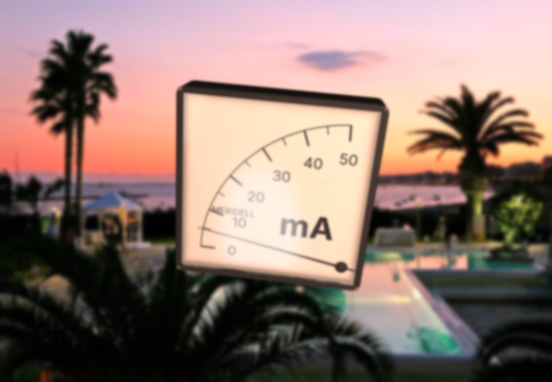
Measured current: mA 5
